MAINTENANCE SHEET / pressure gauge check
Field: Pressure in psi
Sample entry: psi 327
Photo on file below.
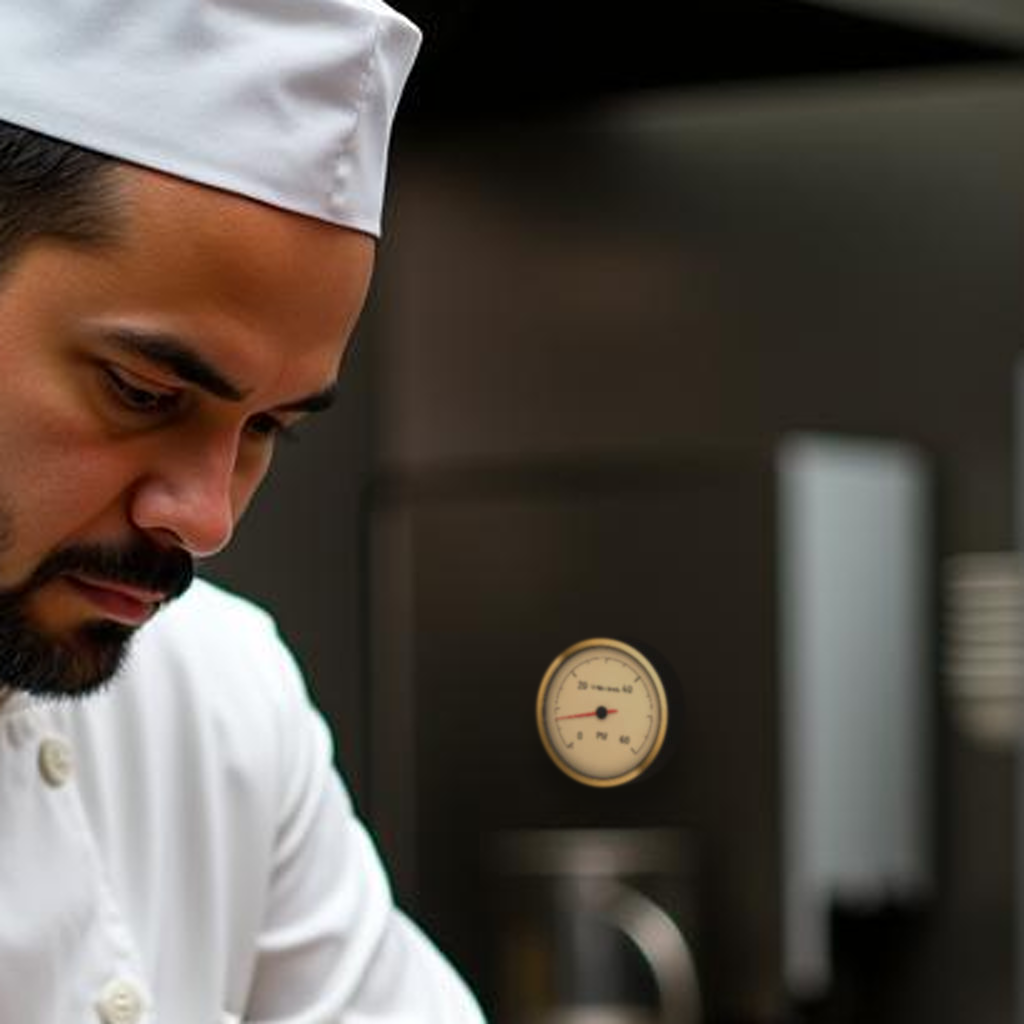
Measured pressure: psi 7.5
